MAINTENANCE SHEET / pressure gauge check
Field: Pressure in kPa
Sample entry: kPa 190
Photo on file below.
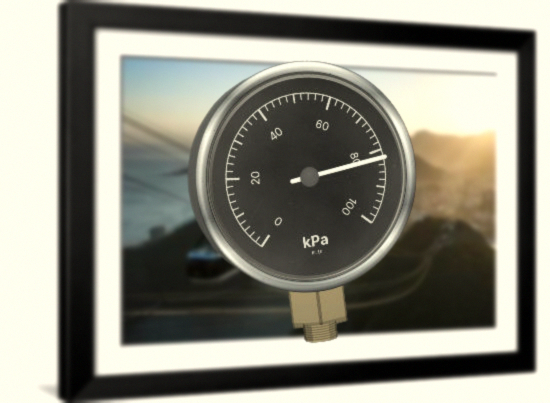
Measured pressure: kPa 82
